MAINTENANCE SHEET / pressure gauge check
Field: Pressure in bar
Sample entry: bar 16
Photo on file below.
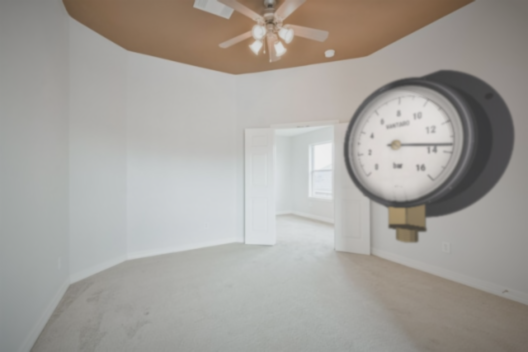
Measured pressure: bar 13.5
